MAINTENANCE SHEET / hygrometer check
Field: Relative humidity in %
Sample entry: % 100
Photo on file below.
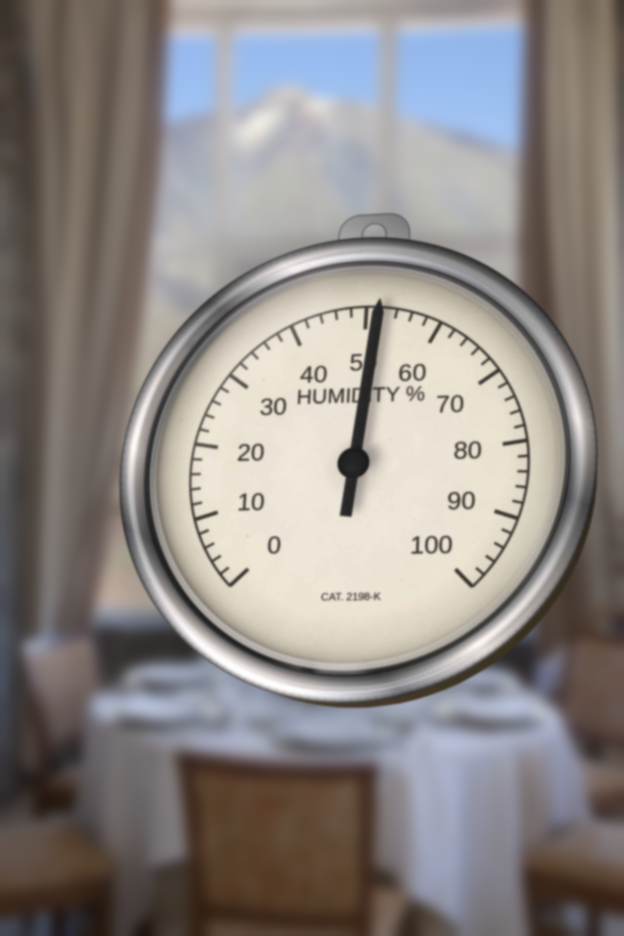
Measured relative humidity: % 52
